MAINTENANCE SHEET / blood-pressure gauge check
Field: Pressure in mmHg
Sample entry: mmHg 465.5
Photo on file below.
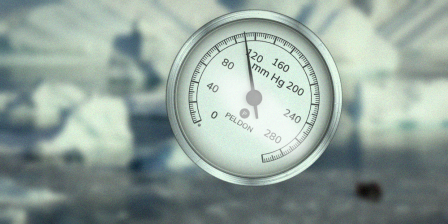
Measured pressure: mmHg 110
